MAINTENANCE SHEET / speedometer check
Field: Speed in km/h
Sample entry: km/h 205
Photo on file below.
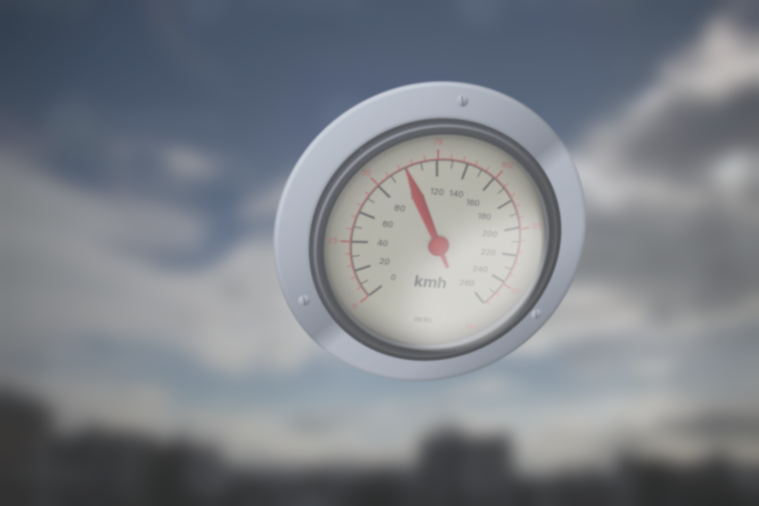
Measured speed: km/h 100
